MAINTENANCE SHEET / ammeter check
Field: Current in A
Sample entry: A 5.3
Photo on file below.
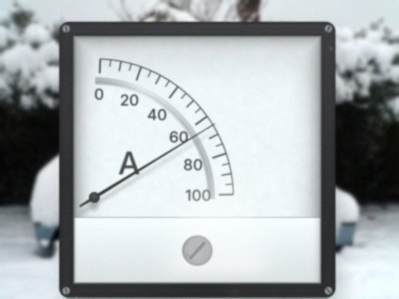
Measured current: A 65
